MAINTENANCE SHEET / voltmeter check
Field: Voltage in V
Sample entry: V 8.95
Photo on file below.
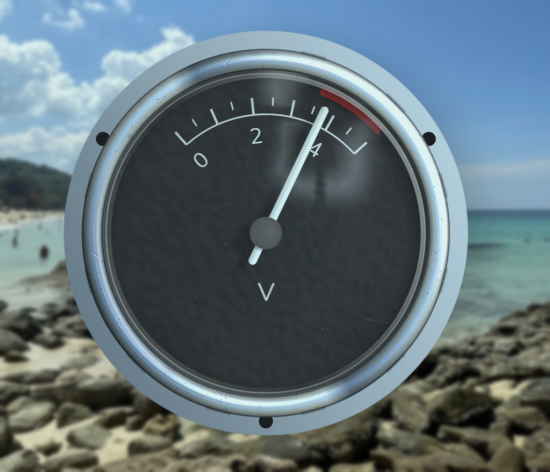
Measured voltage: V 3.75
